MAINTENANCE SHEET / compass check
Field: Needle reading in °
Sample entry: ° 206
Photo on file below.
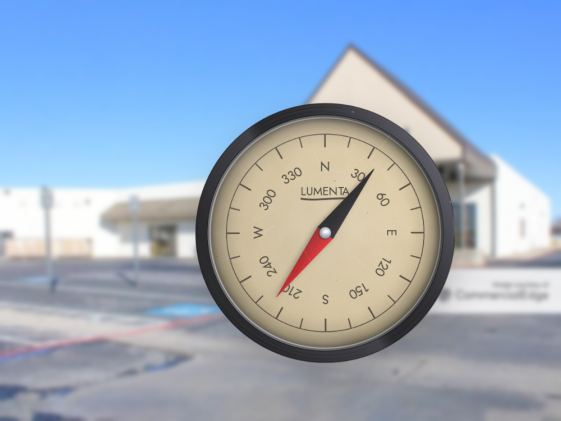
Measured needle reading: ° 217.5
